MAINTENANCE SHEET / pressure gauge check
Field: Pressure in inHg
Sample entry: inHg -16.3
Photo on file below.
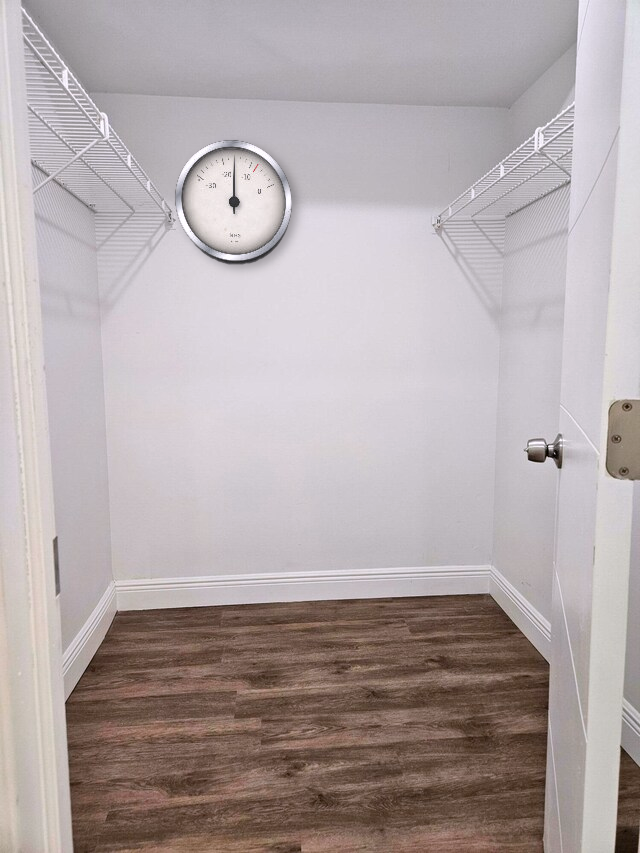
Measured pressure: inHg -16
